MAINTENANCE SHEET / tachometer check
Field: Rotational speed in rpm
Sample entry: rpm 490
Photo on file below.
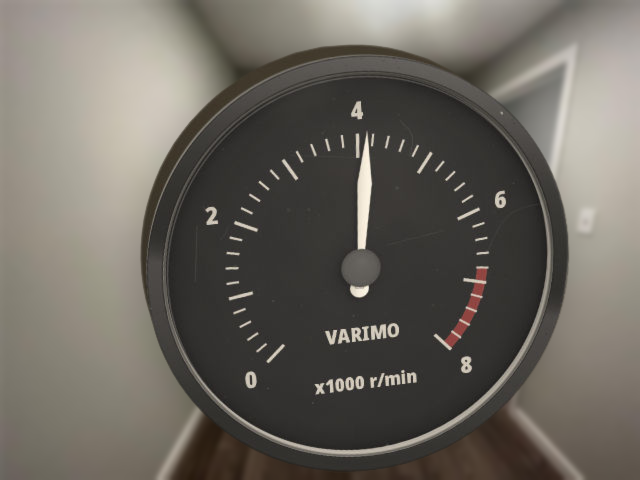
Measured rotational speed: rpm 4100
